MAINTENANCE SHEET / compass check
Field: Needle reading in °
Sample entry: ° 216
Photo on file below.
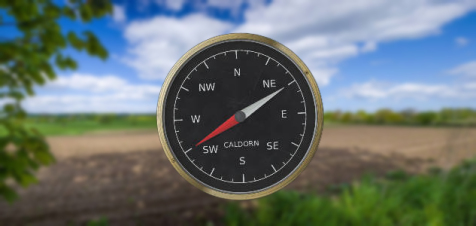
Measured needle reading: ° 240
